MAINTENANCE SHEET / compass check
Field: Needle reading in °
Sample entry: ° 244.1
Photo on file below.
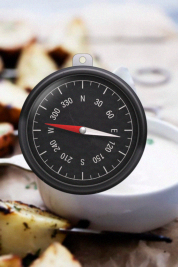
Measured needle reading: ° 280
